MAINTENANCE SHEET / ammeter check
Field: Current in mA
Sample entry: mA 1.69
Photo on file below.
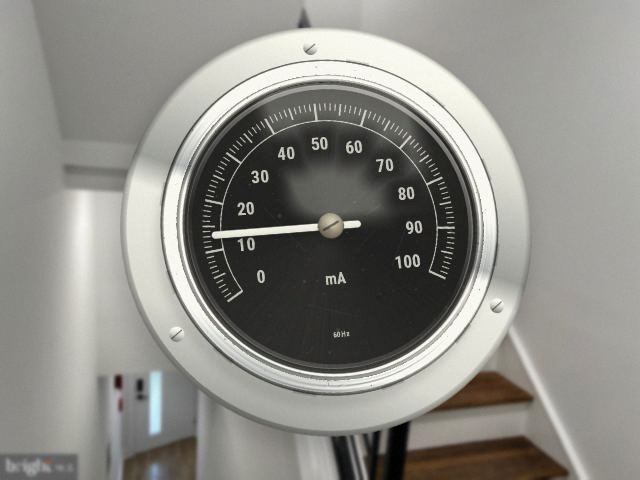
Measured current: mA 13
